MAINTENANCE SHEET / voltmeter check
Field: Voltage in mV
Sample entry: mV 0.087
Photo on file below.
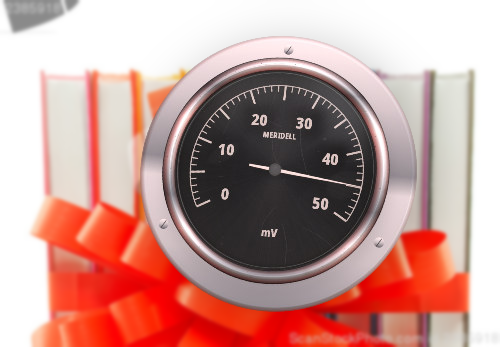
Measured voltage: mV 45
